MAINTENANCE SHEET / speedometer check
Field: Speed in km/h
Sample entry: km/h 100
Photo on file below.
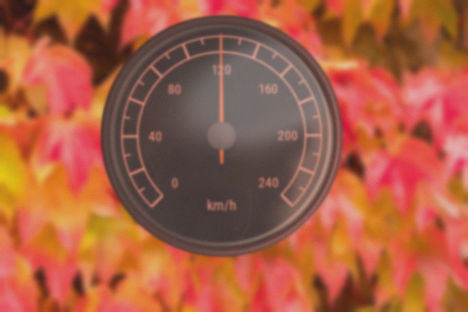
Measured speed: km/h 120
